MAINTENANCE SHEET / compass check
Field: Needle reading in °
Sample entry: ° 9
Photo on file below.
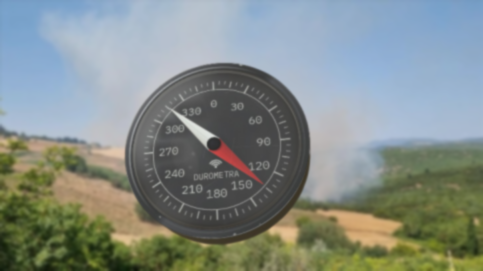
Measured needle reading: ° 135
